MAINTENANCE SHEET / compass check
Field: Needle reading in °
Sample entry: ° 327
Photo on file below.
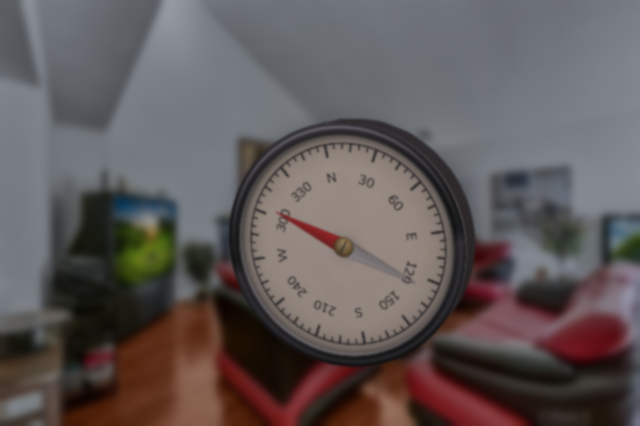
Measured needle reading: ° 305
